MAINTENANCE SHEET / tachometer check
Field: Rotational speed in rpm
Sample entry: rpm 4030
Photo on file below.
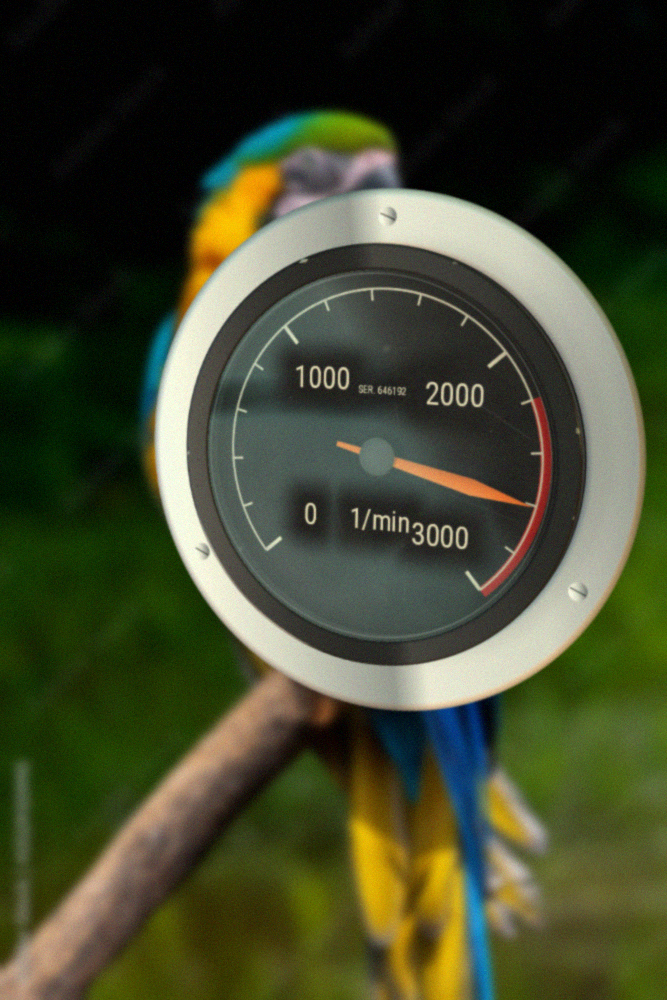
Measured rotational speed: rpm 2600
